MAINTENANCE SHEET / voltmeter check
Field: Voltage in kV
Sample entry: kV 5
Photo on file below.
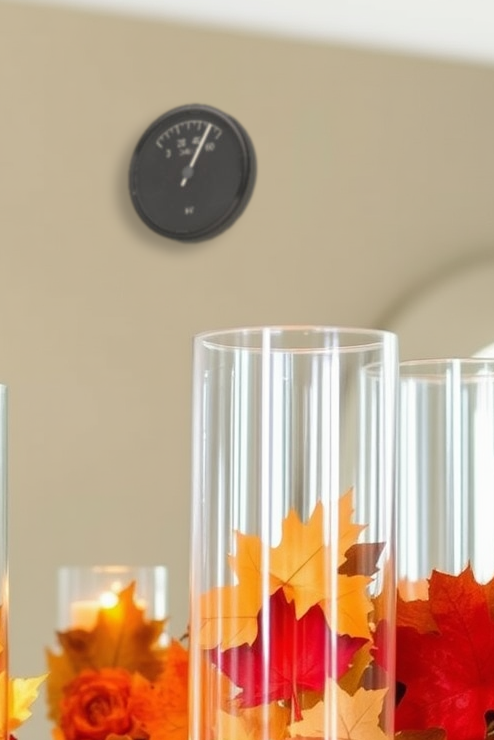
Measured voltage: kV 50
